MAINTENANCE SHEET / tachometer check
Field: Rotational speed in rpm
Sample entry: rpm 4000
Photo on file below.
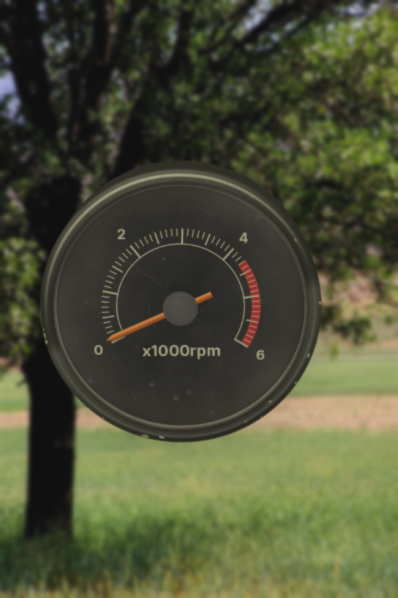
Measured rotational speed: rpm 100
